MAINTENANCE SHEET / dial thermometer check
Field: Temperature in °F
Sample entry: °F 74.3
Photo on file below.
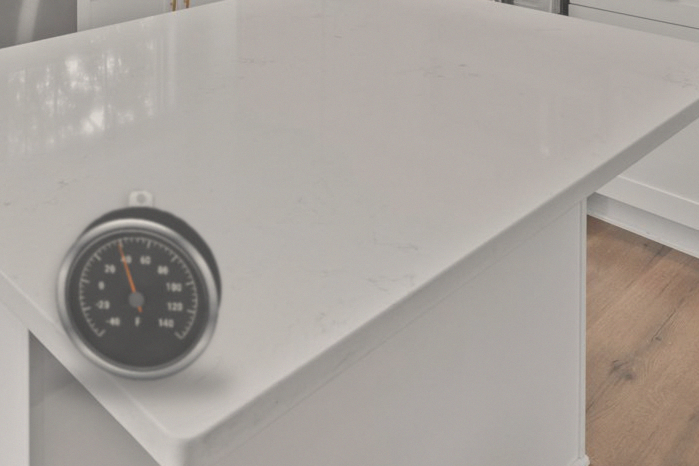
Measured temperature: °F 40
